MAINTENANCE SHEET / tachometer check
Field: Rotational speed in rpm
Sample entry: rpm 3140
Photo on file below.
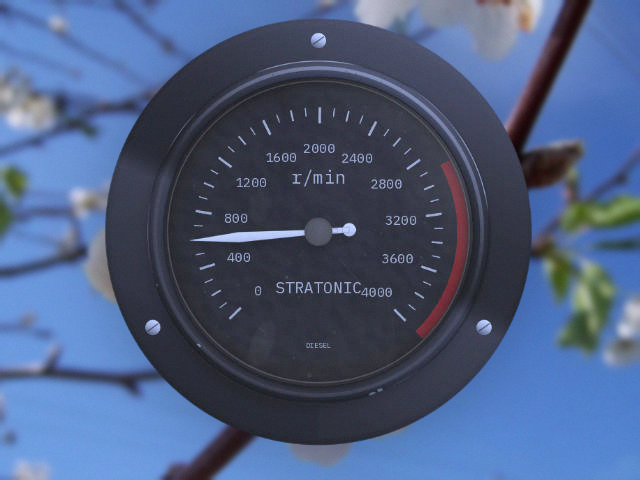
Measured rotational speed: rpm 600
